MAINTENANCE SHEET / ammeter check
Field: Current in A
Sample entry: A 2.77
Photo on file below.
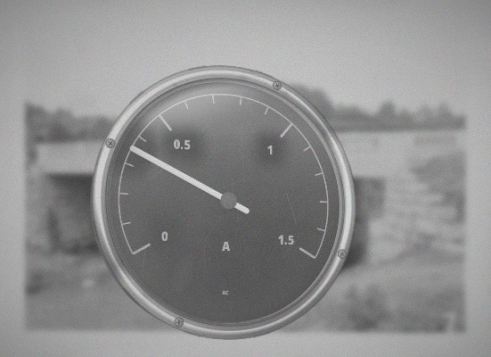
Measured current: A 0.35
